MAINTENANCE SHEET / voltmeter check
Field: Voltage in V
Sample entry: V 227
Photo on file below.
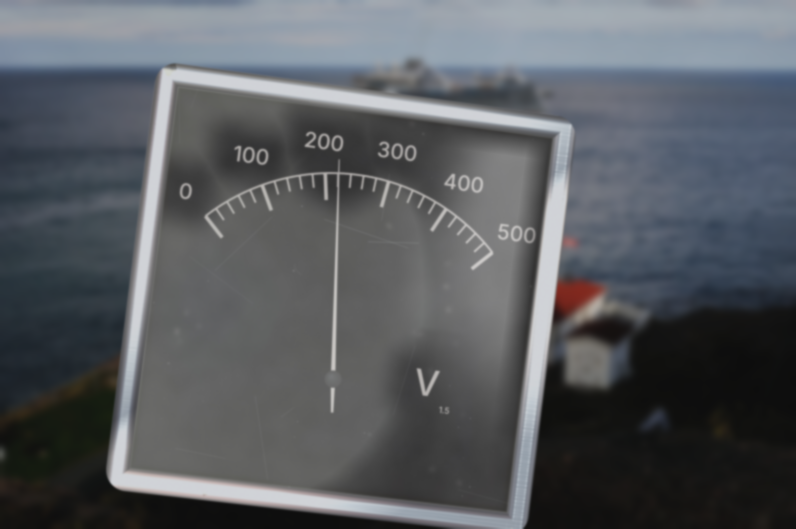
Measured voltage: V 220
